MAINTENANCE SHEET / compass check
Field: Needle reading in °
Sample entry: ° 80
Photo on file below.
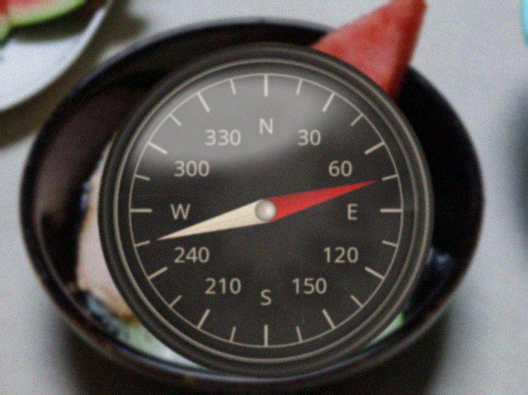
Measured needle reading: ° 75
